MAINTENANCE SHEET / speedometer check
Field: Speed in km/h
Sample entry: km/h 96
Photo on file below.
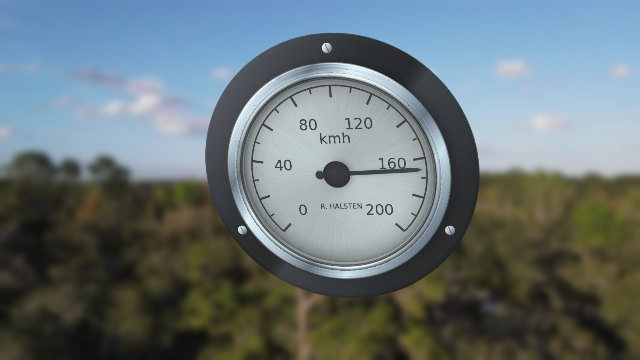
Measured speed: km/h 165
